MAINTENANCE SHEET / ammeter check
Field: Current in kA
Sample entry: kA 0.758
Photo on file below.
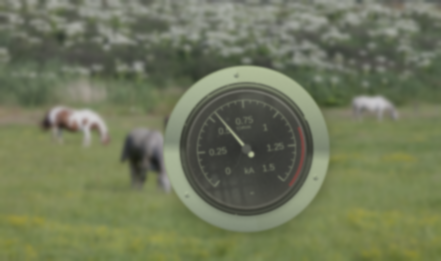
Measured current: kA 0.55
